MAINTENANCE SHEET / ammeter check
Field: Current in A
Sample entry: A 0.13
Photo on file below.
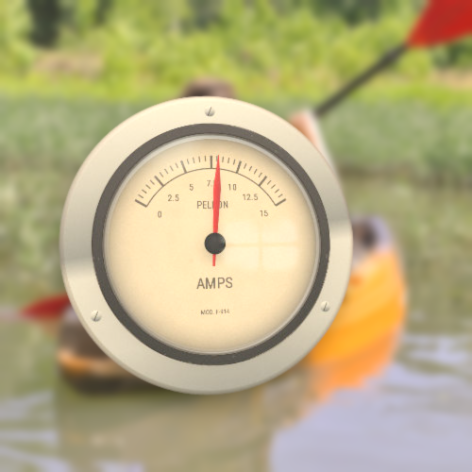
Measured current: A 8
